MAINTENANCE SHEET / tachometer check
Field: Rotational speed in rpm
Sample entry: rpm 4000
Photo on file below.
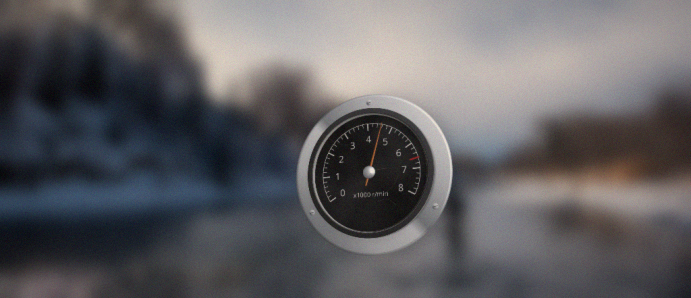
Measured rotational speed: rpm 4600
